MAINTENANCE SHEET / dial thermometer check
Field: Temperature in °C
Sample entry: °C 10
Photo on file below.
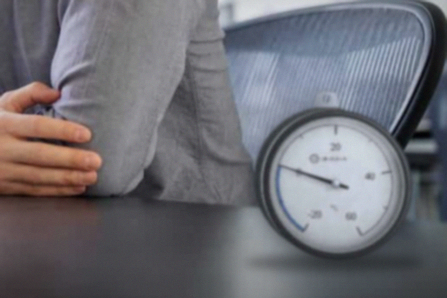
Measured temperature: °C 0
